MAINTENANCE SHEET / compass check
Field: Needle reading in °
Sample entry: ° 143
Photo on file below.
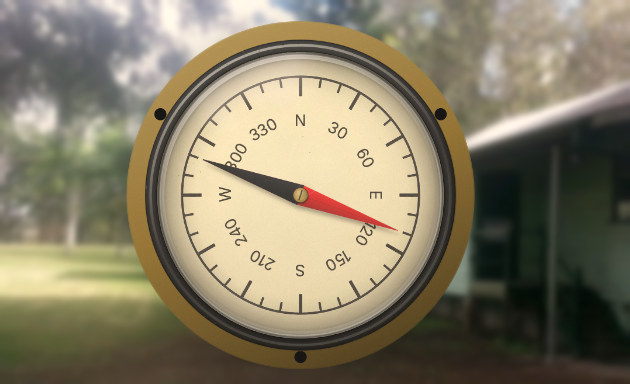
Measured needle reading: ° 110
